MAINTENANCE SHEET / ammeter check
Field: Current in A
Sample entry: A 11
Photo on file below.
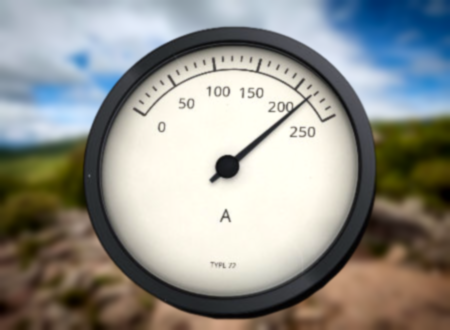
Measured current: A 220
